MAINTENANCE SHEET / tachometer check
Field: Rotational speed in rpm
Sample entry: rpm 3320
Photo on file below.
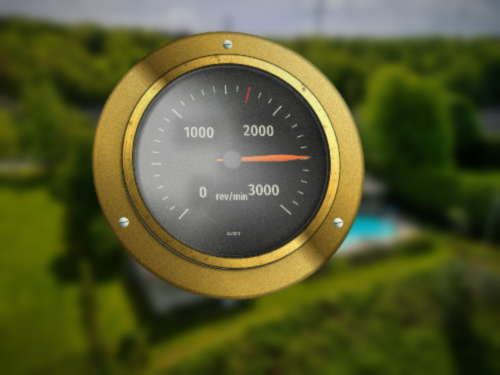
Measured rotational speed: rpm 2500
